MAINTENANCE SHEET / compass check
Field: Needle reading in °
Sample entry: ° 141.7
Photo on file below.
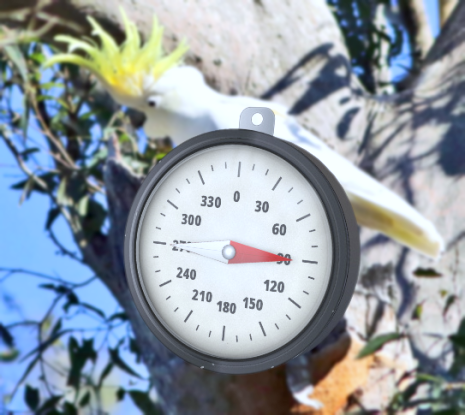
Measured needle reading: ° 90
